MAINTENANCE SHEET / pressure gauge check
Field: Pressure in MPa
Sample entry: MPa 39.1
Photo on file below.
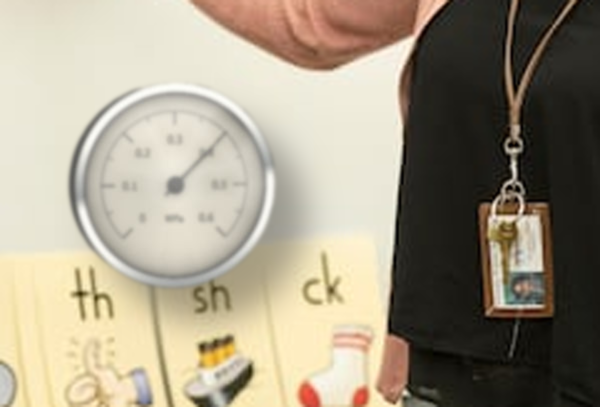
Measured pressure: MPa 0.4
